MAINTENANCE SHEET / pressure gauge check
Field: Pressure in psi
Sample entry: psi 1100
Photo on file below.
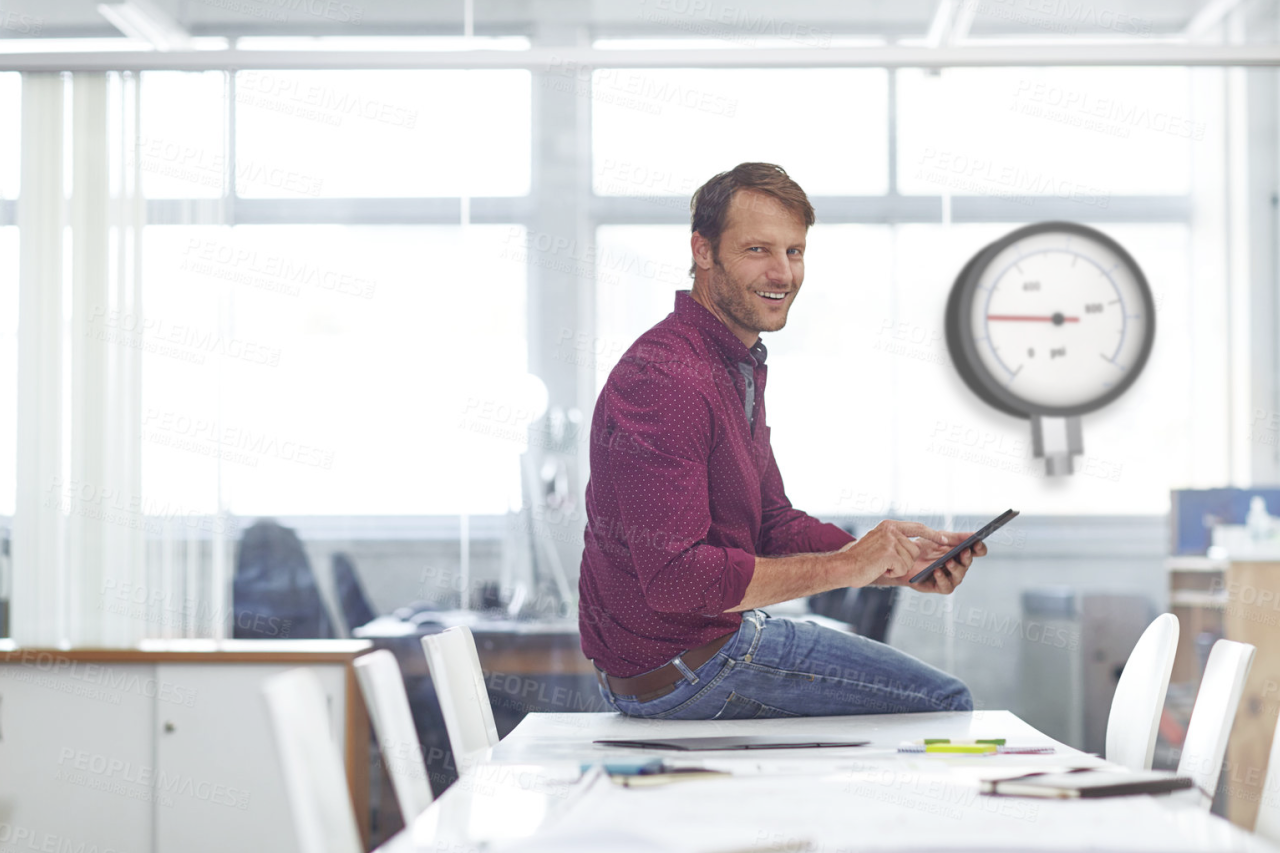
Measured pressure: psi 200
